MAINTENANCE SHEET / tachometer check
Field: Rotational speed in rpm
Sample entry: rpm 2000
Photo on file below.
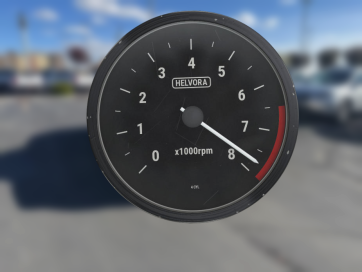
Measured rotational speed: rpm 7750
